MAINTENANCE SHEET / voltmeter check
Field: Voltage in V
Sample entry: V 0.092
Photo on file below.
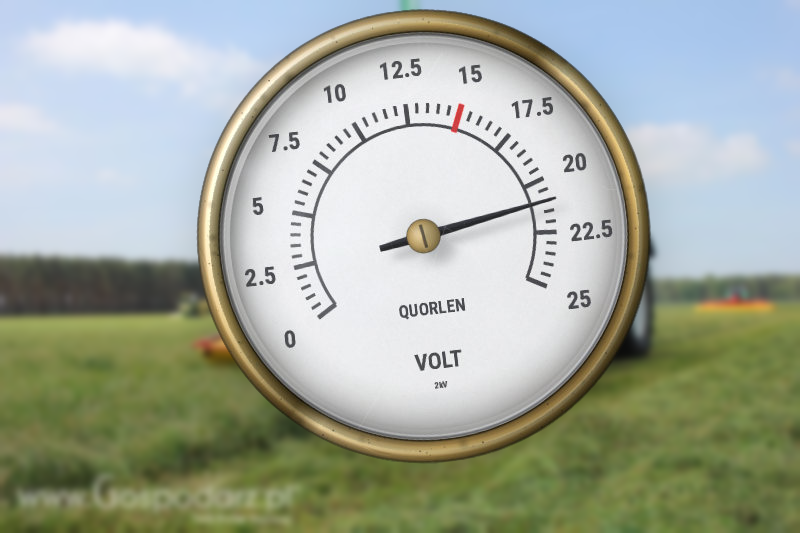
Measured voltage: V 21
